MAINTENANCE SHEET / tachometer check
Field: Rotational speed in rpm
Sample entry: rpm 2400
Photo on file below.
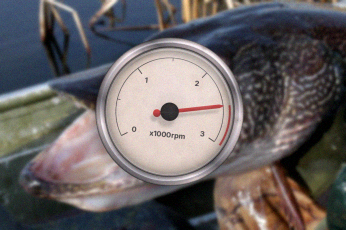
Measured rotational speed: rpm 2500
